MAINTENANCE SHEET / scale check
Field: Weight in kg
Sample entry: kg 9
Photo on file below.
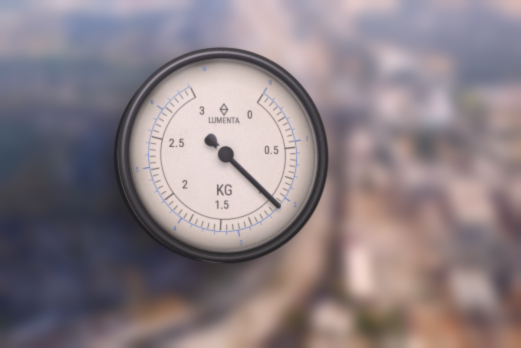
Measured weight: kg 1
